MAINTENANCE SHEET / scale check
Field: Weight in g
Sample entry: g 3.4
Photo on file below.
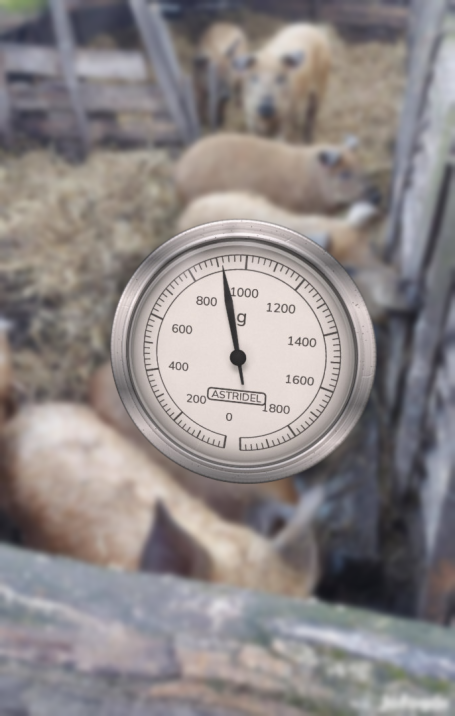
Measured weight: g 920
